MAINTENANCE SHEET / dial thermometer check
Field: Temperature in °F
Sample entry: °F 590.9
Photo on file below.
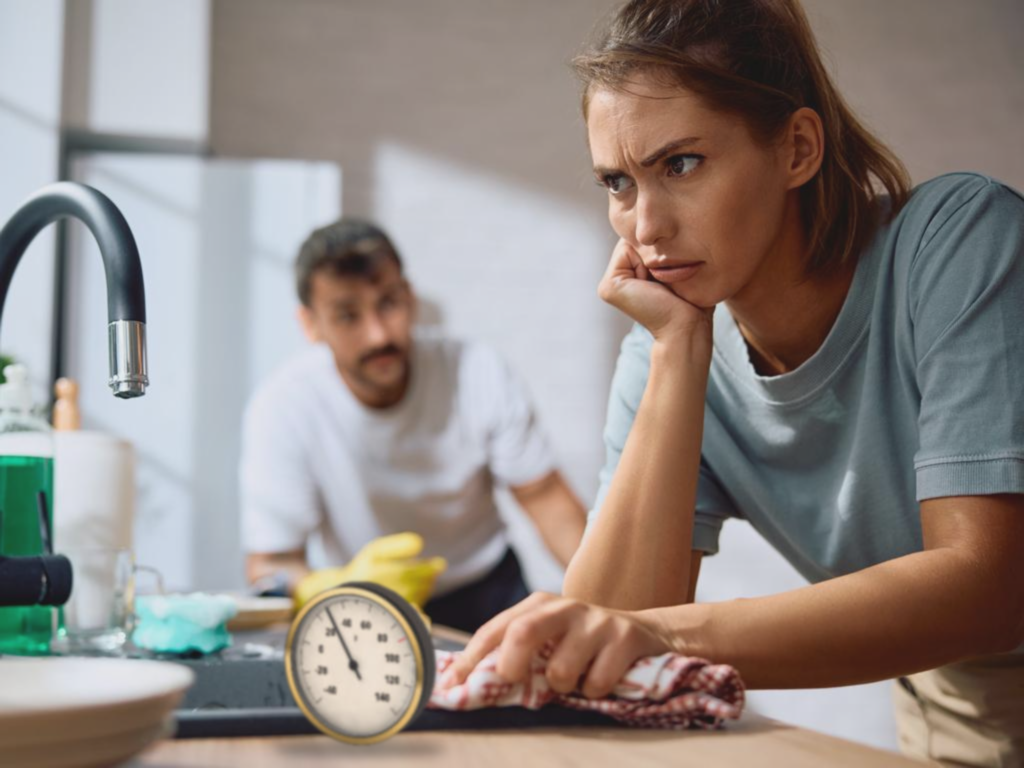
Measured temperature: °F 30
